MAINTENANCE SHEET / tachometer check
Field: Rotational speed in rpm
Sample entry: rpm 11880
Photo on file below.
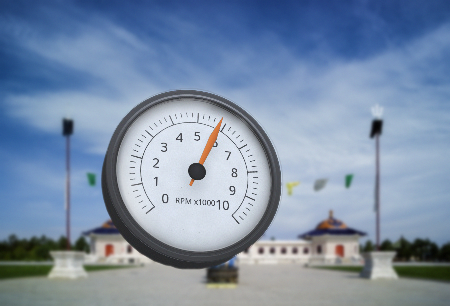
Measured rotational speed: rpm 5800
